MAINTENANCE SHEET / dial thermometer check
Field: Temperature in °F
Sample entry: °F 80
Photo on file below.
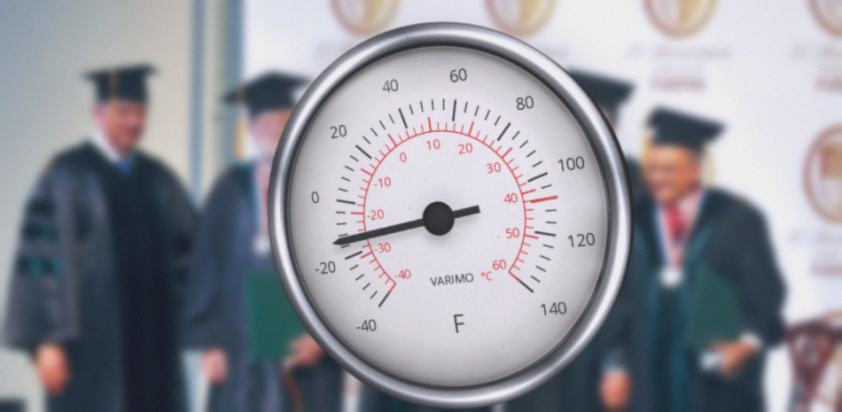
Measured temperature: °F -14
